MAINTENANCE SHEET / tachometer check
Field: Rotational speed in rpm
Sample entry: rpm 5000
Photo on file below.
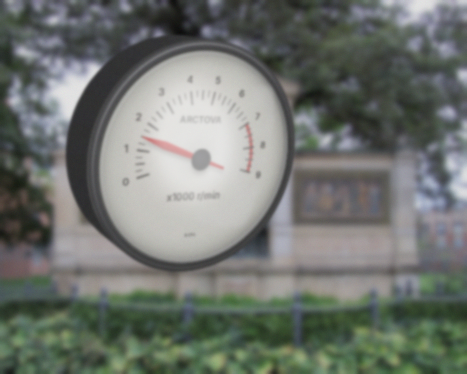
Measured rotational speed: rpm 1500
